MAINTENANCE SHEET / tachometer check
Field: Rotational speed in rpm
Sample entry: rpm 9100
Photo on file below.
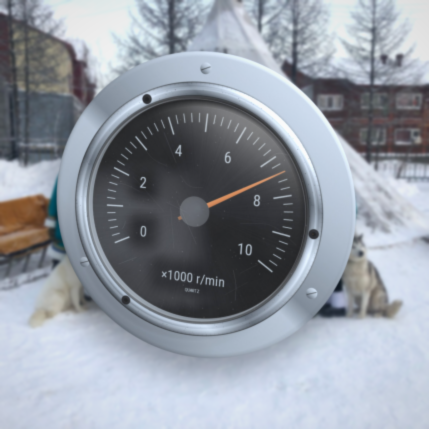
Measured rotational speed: rpm 7400
